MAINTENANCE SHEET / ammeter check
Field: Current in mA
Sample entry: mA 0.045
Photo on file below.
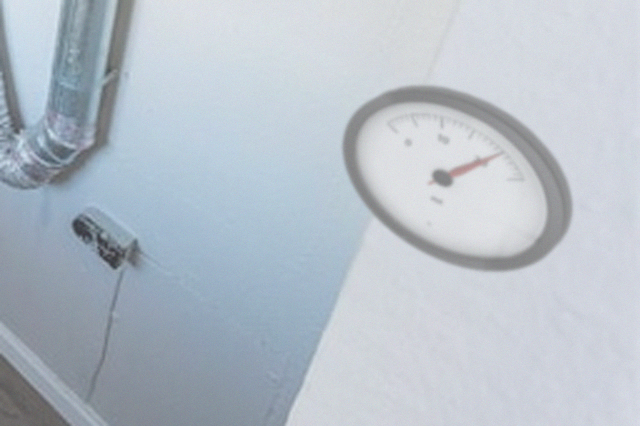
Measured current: mA 20
